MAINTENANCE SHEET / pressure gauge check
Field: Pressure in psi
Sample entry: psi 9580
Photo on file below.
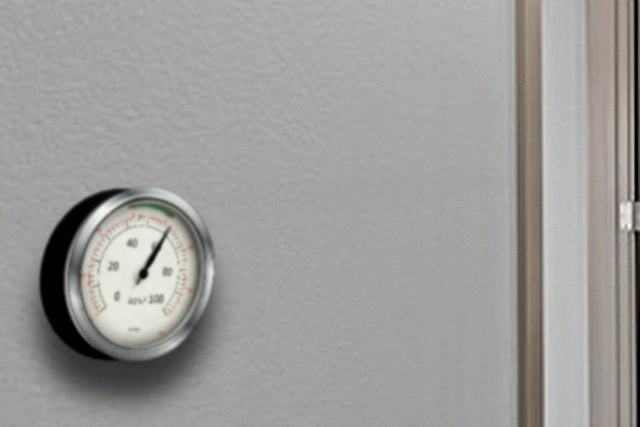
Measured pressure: psi 60
